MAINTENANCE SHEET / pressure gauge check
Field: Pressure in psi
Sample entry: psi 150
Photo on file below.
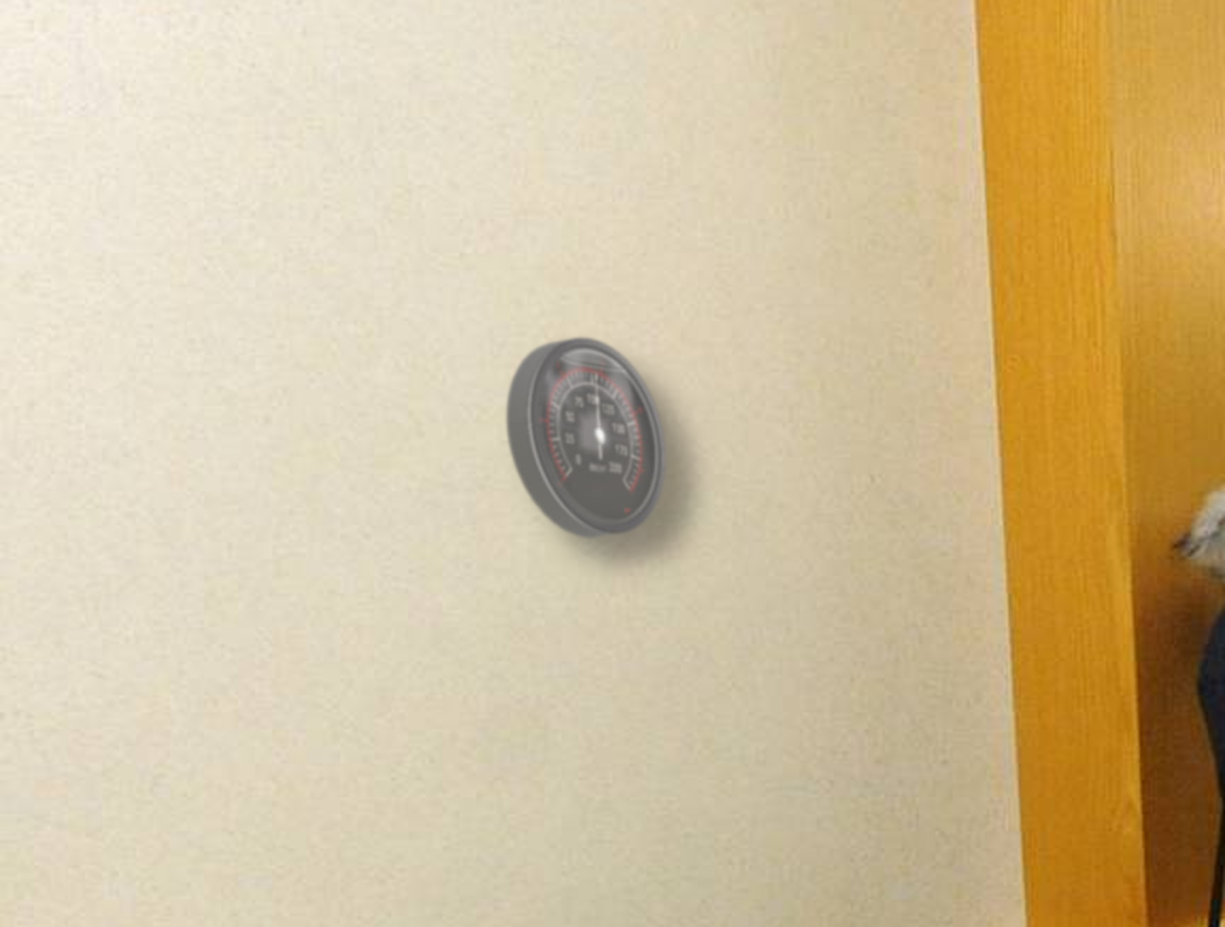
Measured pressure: psi 100
